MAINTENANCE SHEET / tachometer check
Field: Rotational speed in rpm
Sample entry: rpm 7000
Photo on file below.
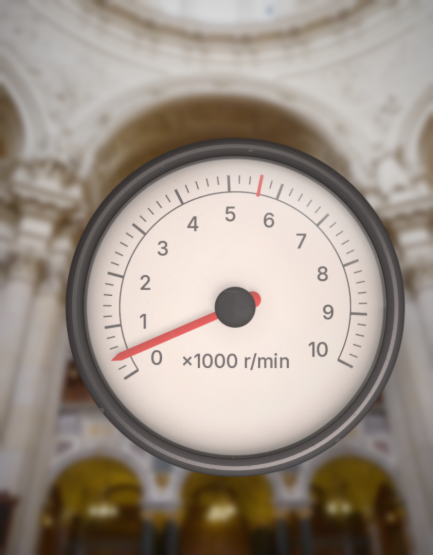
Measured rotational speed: rpm 400
